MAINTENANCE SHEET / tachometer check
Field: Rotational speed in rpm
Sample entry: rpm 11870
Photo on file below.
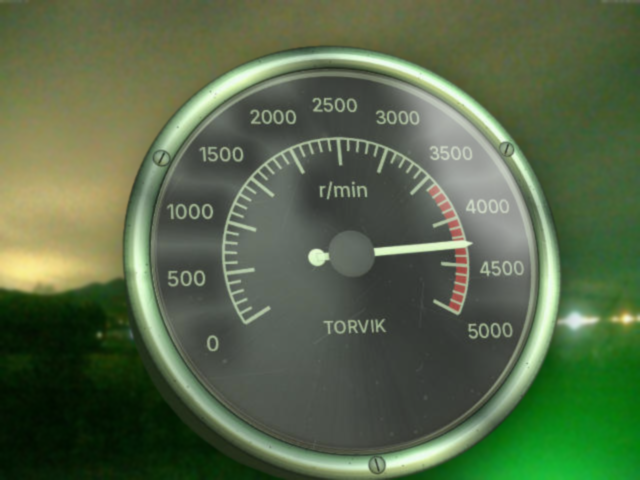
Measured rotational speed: rpm 4300
